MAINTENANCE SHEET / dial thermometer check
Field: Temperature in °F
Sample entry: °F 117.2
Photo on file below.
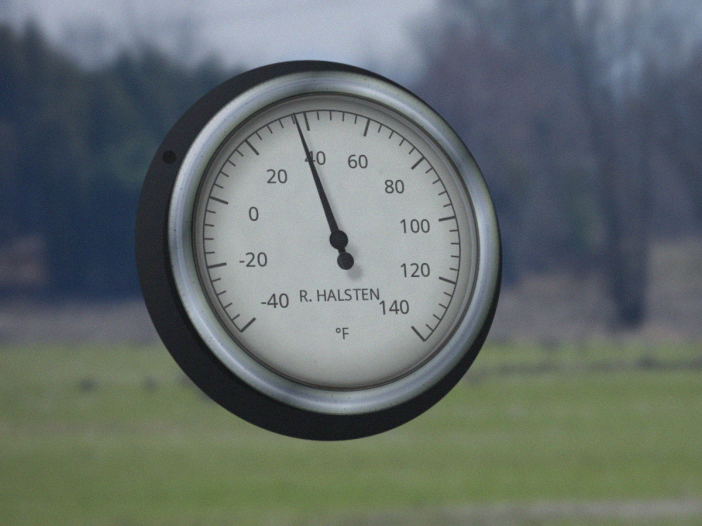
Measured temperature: °F 36
